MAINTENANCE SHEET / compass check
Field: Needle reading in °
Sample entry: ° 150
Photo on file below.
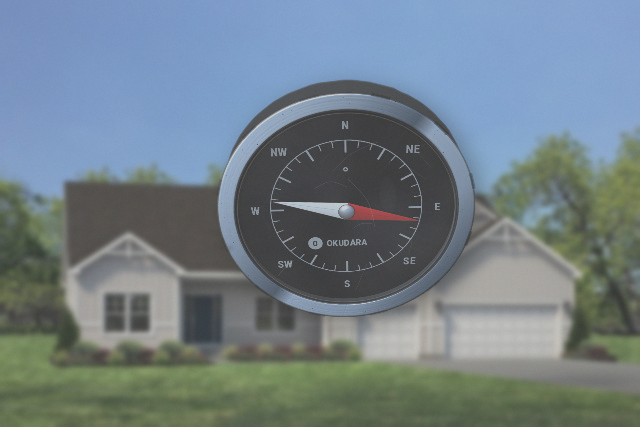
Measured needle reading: ° 100
